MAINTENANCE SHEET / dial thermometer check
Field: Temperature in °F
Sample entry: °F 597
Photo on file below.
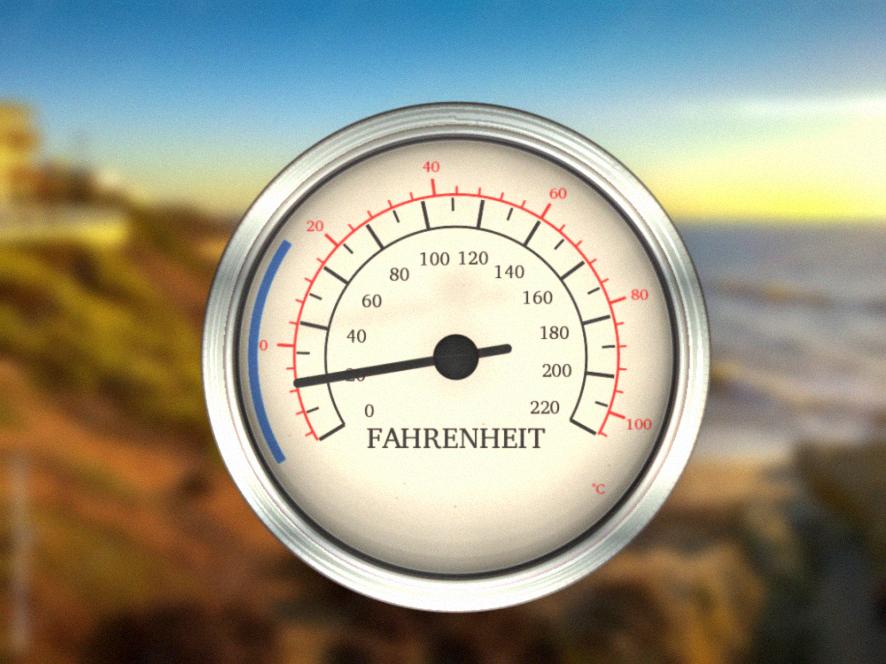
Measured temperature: °F 20
